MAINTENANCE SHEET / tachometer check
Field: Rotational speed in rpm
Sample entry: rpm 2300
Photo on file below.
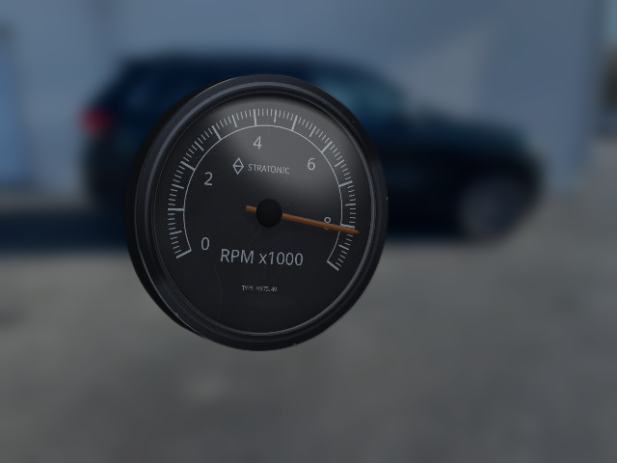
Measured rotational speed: rpm 8100
